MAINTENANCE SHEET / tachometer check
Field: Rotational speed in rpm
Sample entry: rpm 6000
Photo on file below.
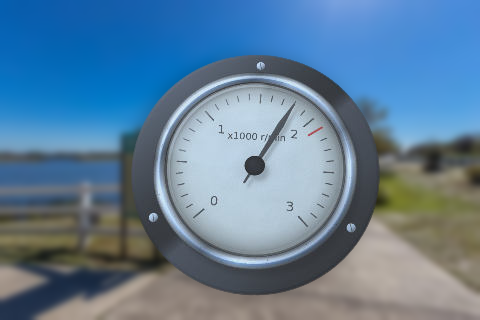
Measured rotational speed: rpm 1800
